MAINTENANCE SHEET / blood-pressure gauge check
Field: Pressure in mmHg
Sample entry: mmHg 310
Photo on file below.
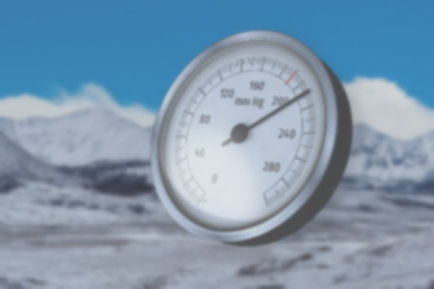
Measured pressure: mmHg 210
